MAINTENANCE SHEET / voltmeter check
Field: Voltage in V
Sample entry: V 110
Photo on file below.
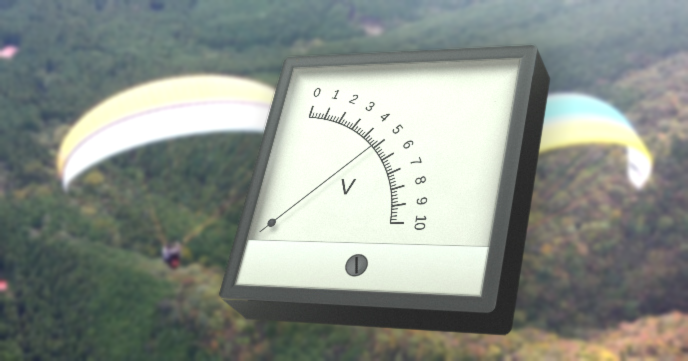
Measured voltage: V 5
